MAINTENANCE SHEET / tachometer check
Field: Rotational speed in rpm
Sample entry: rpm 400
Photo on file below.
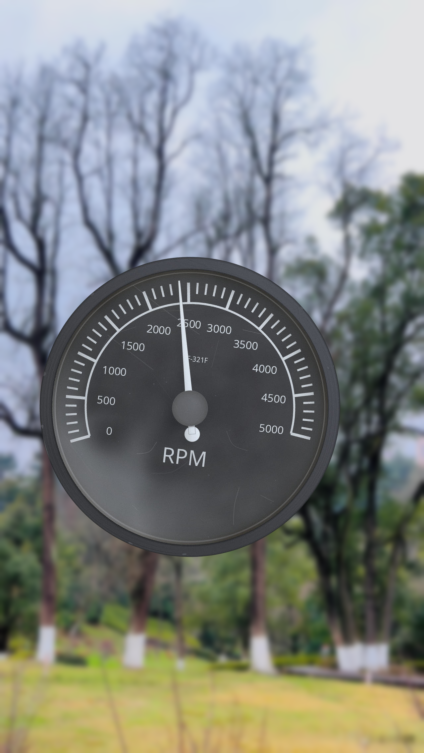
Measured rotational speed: rpm 2400
